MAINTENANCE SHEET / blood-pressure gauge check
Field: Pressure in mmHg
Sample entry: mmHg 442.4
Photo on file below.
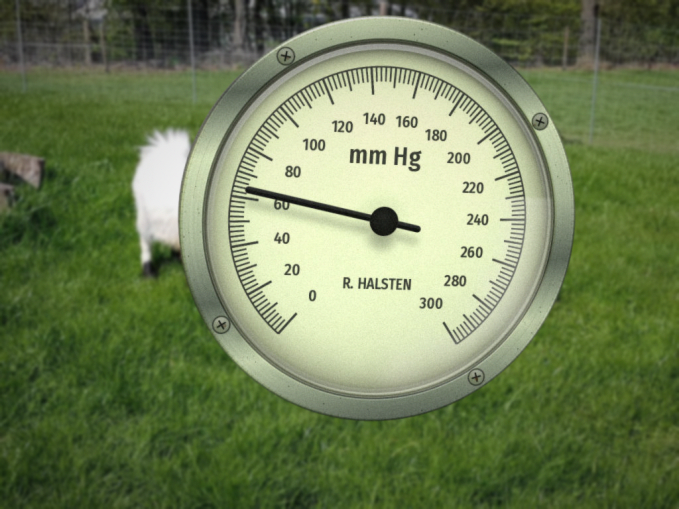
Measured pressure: mmHg 64
